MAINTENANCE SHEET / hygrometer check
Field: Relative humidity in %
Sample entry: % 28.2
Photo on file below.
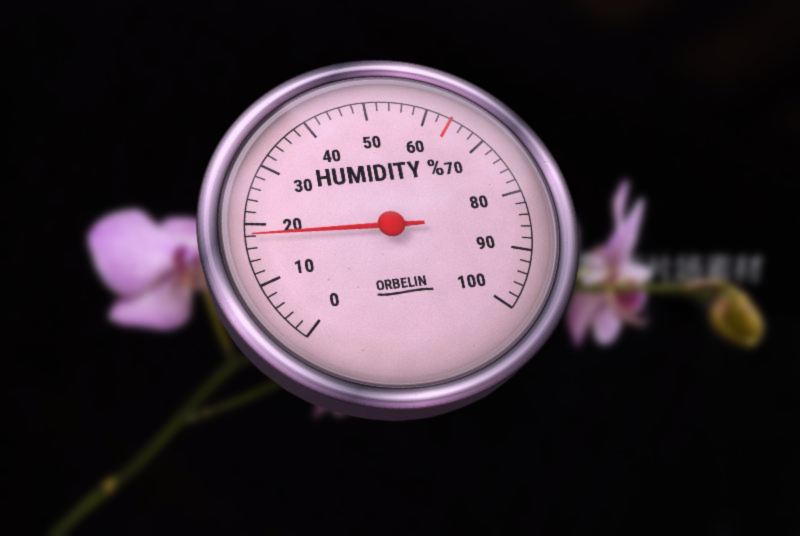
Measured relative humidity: % 18
